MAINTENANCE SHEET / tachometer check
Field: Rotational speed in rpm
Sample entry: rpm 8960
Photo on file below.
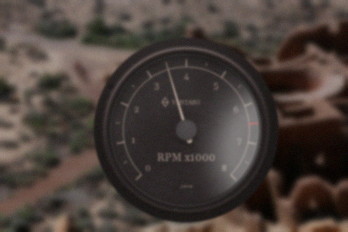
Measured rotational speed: rpm 3500
